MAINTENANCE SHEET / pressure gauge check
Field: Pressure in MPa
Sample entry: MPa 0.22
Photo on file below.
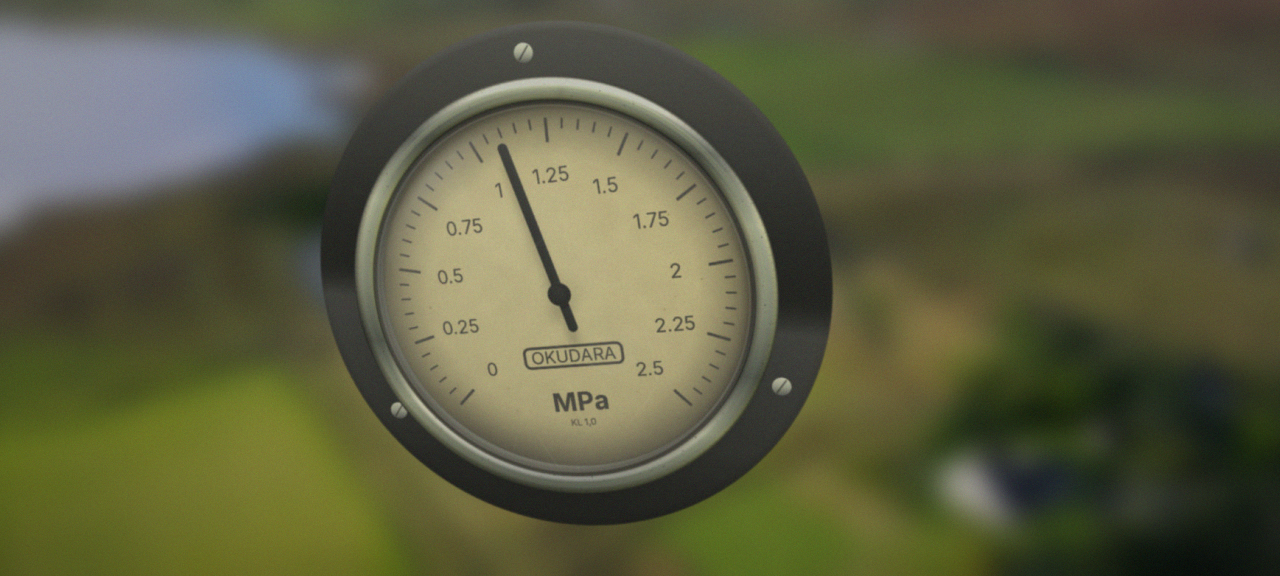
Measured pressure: MPa 1.1
